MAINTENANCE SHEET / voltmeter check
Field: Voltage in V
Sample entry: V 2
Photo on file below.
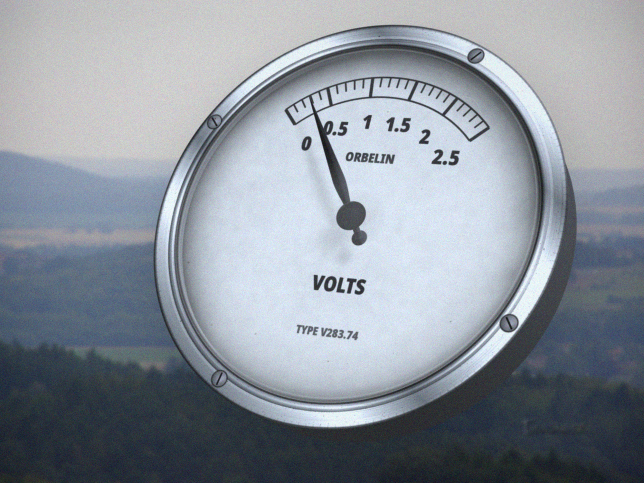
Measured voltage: V 0.3
